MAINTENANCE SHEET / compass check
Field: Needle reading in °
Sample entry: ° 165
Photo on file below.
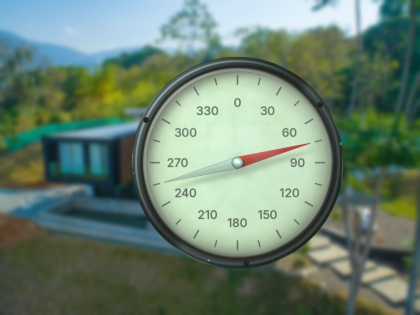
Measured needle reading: ° 75
